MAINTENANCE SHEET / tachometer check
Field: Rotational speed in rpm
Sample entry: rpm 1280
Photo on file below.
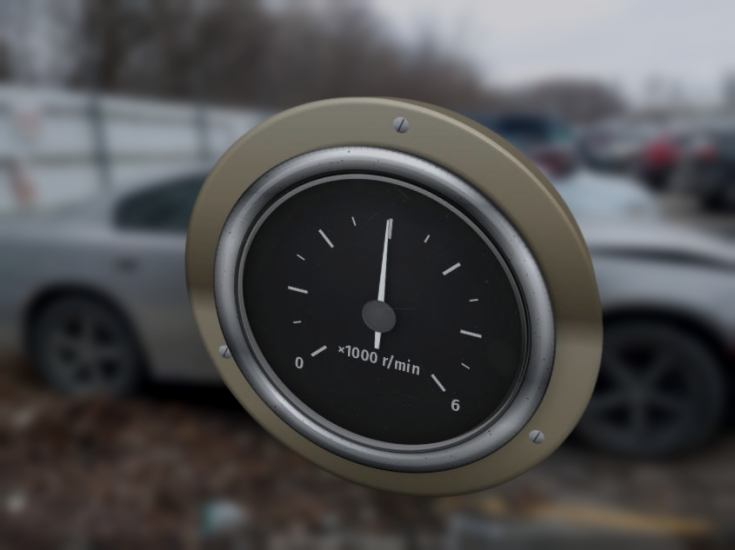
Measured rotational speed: rpm 3000
